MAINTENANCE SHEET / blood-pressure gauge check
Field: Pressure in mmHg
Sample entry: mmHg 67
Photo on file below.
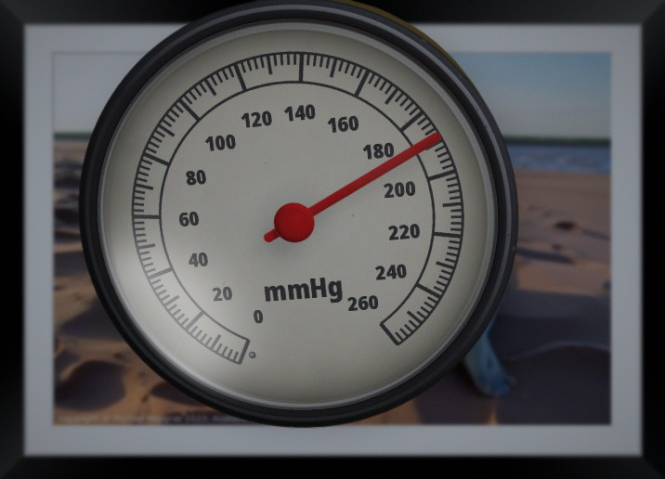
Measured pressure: mmHg 188
